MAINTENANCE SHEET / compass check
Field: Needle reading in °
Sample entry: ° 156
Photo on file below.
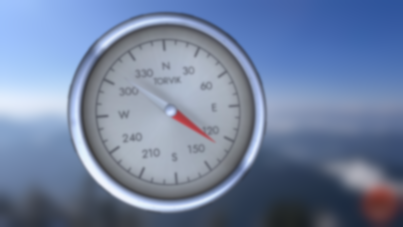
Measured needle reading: ° 130
